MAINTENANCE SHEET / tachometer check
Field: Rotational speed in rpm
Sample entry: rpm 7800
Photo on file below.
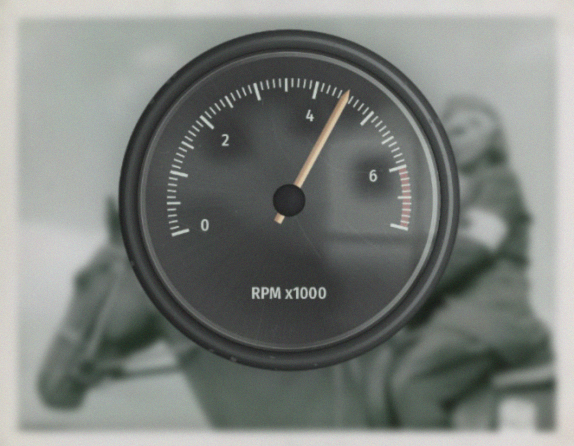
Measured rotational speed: rpm 4500
